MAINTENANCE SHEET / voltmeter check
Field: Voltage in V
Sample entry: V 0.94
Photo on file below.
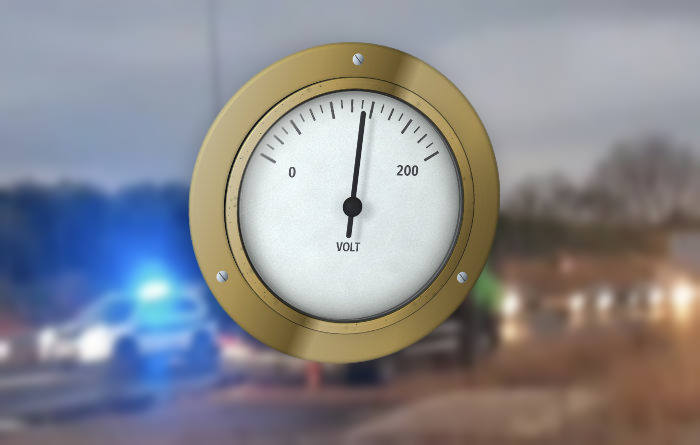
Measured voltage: V 110
